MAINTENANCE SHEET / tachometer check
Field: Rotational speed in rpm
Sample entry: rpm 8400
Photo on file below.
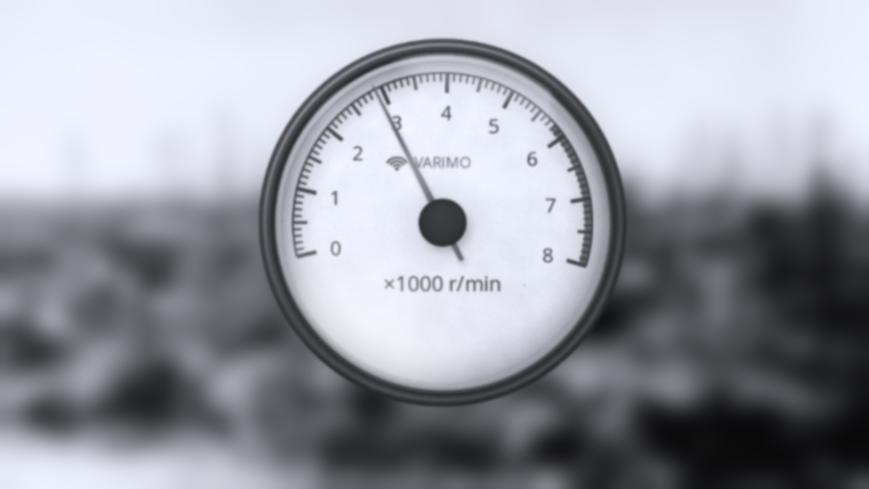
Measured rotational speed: rpm 2900
